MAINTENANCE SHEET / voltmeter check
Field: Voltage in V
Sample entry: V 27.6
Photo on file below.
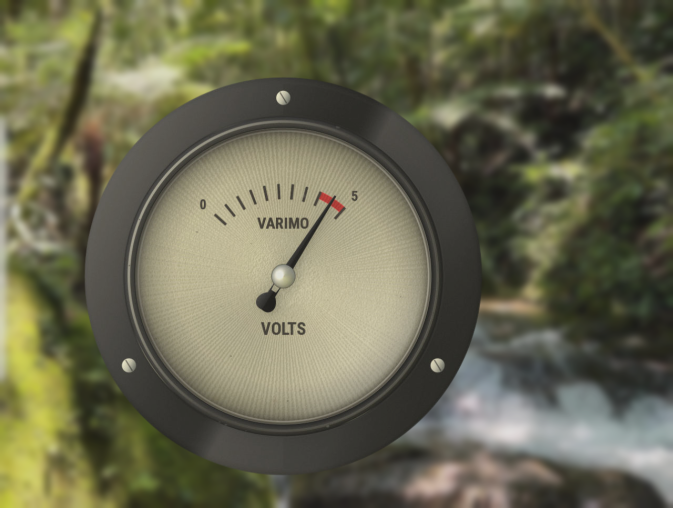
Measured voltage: V 4.5
